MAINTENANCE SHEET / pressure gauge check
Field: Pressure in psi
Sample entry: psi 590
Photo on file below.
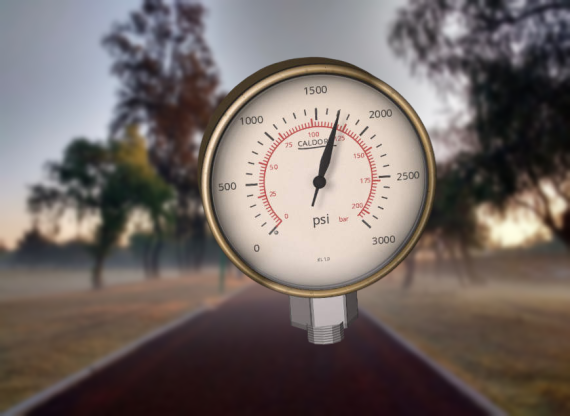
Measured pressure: psi 1700
